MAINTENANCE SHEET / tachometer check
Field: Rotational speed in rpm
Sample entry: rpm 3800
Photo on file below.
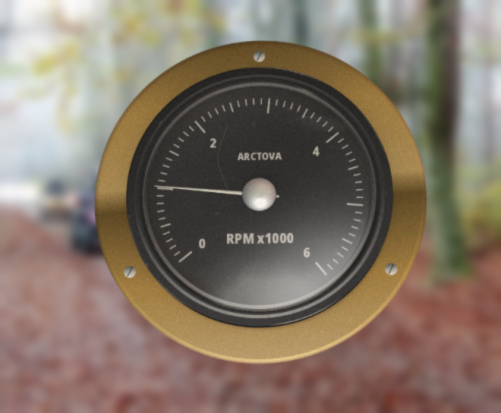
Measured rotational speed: rpm 1000
